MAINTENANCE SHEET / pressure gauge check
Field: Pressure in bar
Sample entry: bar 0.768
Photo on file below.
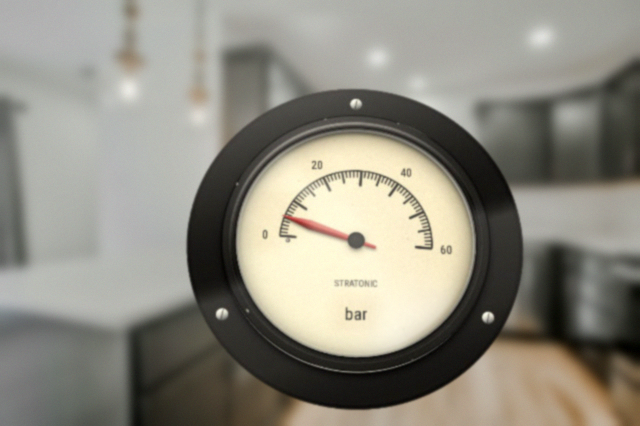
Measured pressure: bar 5
